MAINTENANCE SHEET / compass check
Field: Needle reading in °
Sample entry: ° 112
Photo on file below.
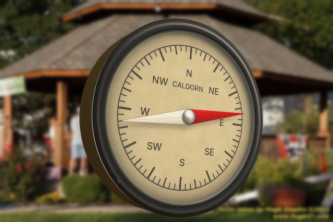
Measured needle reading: ° 80
